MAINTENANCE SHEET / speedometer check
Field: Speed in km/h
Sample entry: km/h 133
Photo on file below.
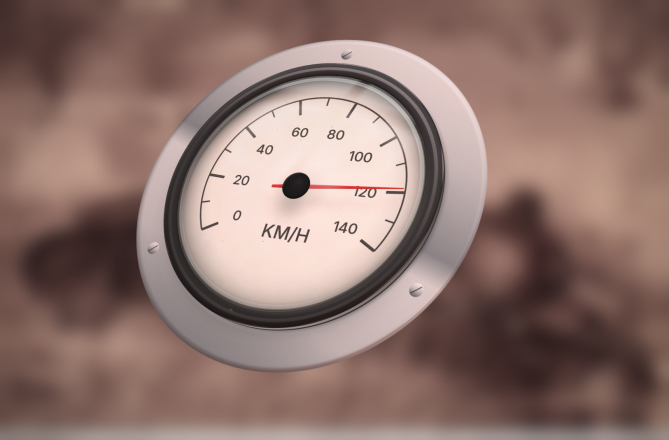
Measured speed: km/h 120
